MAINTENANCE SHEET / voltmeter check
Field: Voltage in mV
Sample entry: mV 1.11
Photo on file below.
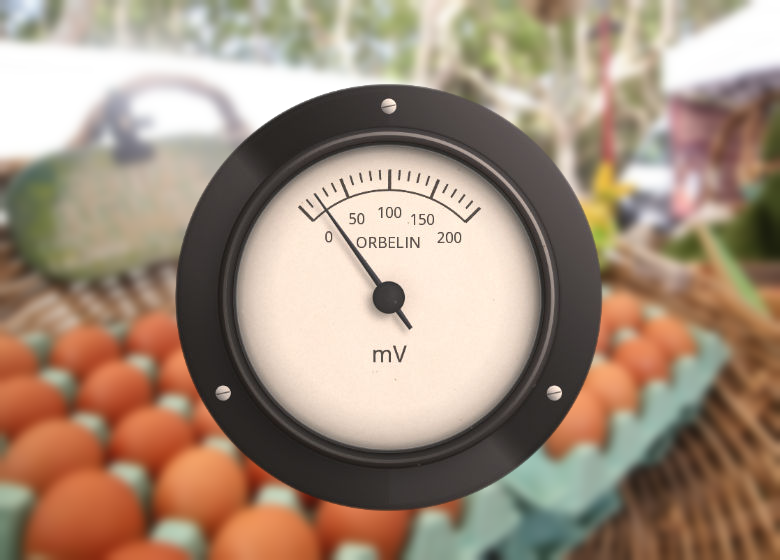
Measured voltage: mV 20
